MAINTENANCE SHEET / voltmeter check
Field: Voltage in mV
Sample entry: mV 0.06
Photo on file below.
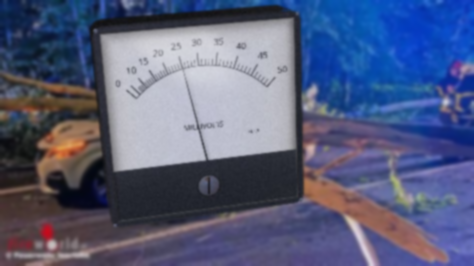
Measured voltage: mV 25
